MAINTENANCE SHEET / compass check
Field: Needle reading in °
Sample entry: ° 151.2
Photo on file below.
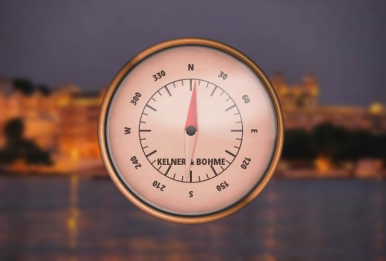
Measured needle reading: ° 5
